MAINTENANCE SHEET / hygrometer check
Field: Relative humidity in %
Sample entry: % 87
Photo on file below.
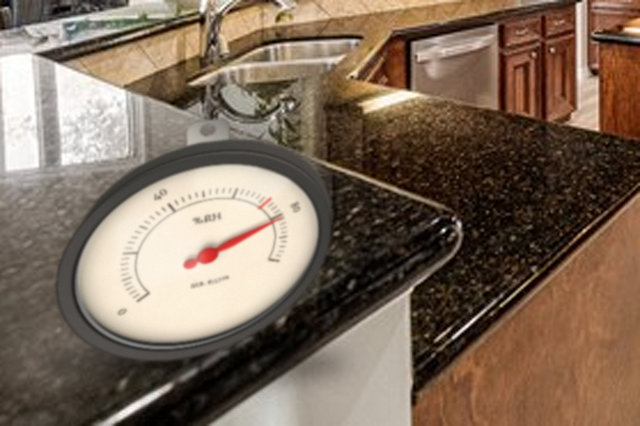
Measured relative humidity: % 80
